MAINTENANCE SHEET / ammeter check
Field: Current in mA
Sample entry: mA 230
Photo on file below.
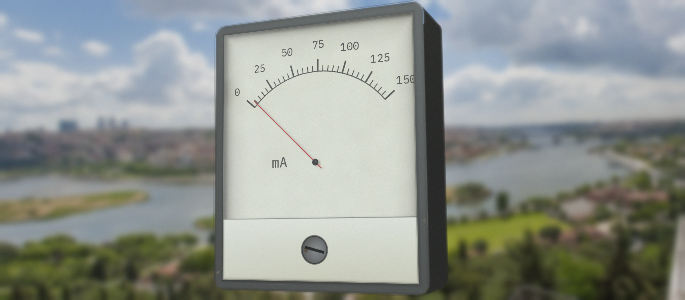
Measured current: mA 5
